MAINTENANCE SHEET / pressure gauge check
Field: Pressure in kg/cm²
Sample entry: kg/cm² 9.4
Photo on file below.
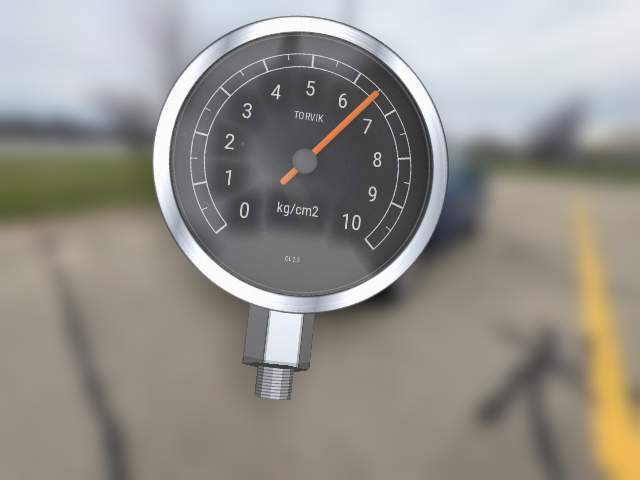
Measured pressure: kg/cm² 6.5
